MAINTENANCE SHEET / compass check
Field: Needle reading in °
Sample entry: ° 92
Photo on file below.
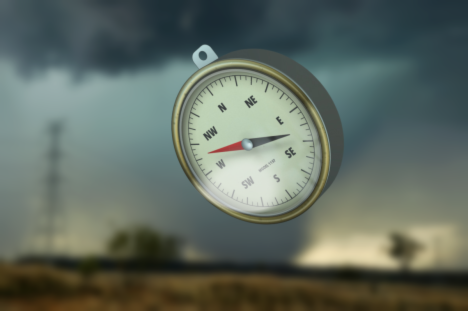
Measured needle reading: ° 290
